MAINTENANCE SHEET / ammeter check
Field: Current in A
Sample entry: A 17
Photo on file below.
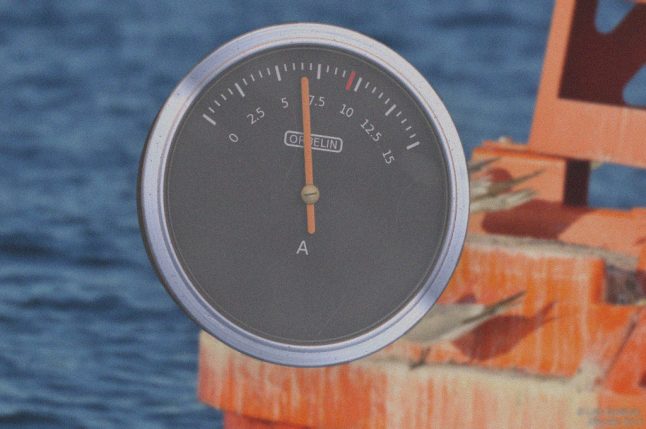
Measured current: A 6.5
